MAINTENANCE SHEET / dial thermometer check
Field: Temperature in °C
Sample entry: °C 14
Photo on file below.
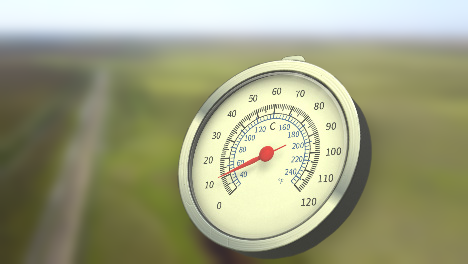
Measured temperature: °C 10
